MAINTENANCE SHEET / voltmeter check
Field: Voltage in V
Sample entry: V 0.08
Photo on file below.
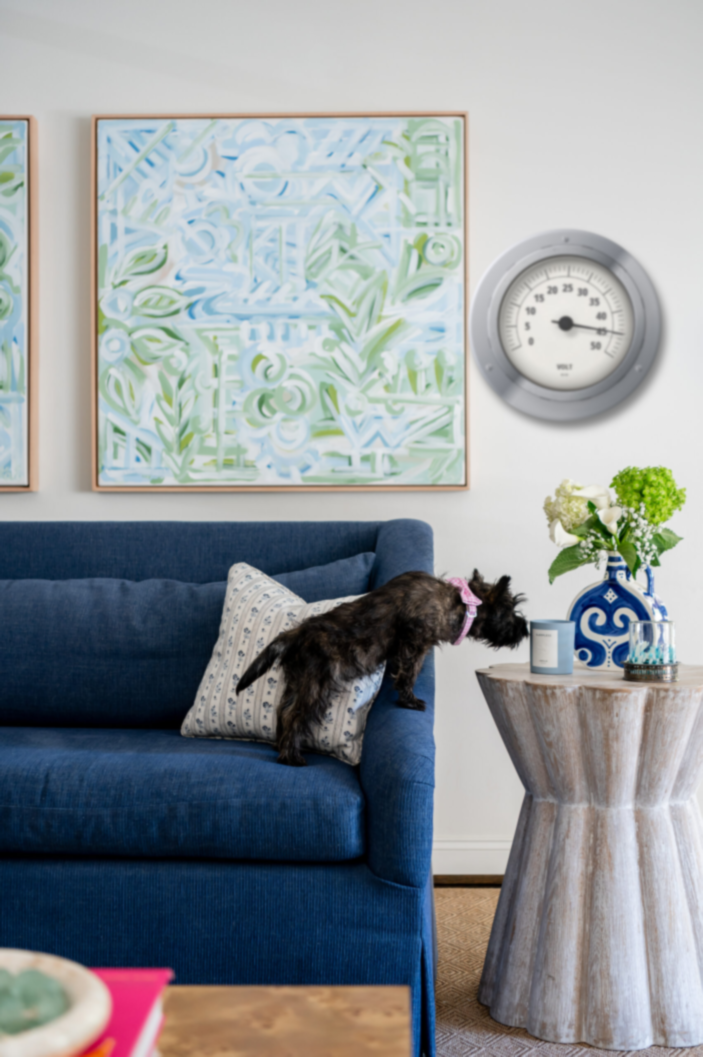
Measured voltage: V 45
